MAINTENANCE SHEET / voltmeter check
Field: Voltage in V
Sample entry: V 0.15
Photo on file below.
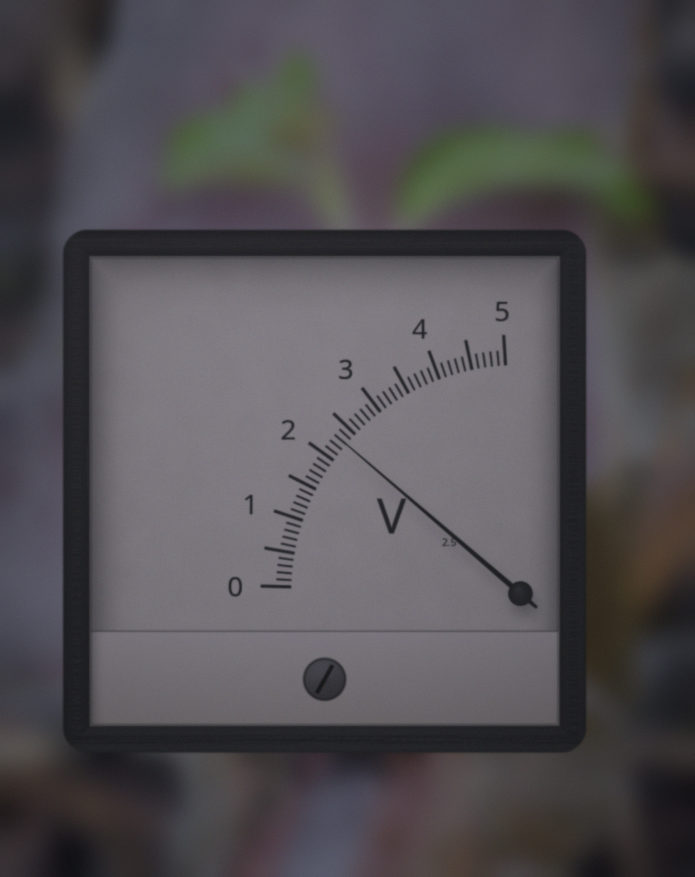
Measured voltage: V 2.3
